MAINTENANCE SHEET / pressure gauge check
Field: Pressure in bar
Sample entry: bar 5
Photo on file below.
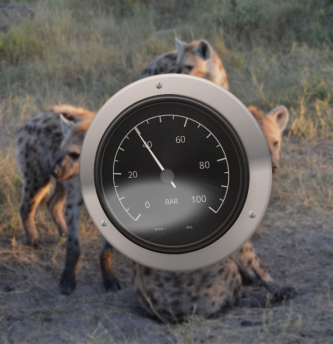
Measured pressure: bar 40
